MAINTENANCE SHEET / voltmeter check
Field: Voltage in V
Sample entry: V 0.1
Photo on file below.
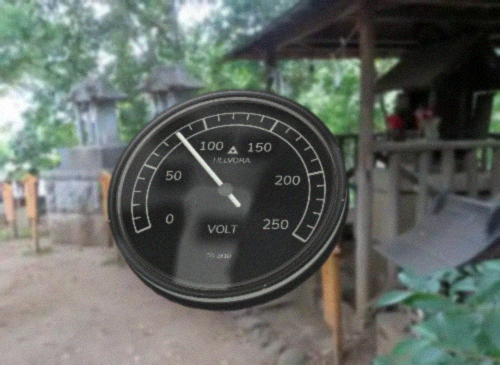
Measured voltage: V 80
